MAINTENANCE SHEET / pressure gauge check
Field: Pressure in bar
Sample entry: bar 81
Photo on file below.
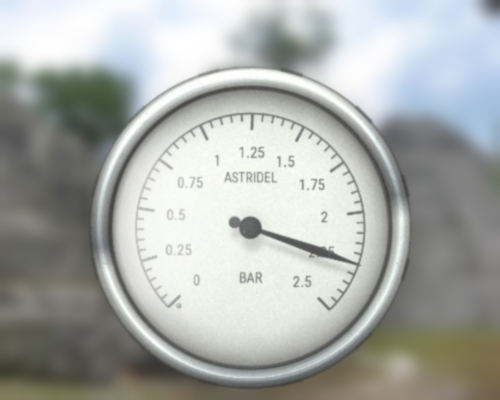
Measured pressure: bar 2.25
